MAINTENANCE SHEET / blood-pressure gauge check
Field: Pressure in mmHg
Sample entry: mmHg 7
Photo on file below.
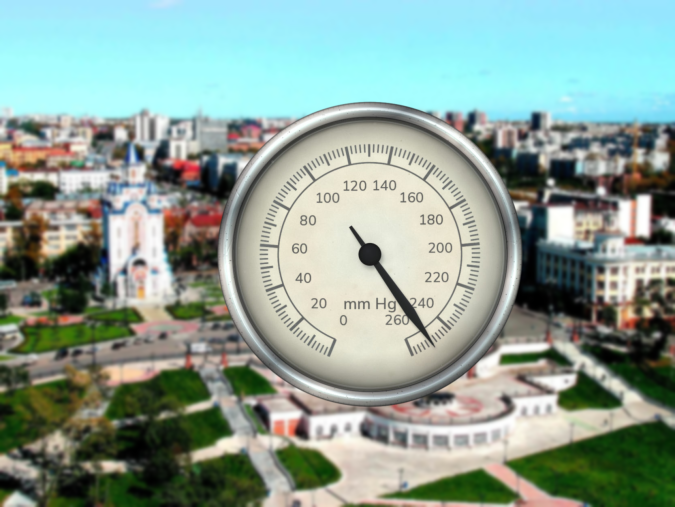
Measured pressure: mmHg 250
